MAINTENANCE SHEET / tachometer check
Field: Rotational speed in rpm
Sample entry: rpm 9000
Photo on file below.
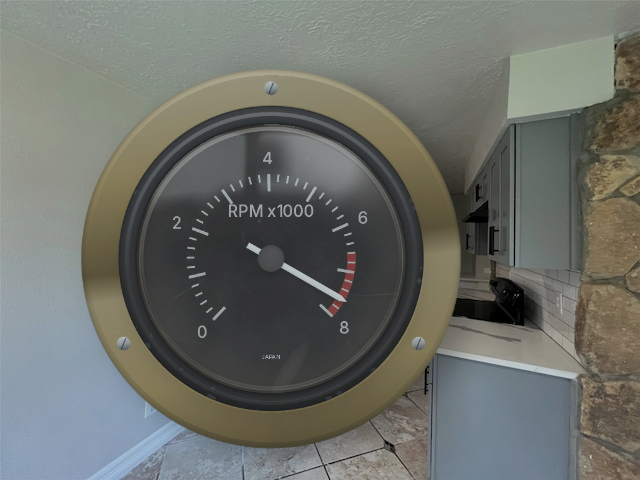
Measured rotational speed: rpm 7600
